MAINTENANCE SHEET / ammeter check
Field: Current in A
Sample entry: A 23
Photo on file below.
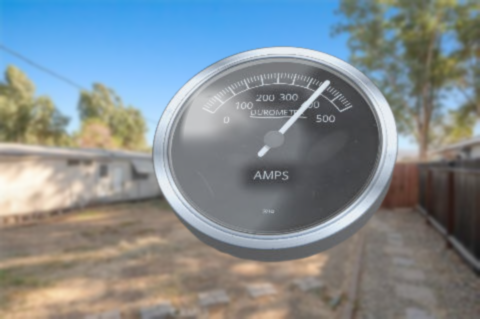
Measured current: A 400
